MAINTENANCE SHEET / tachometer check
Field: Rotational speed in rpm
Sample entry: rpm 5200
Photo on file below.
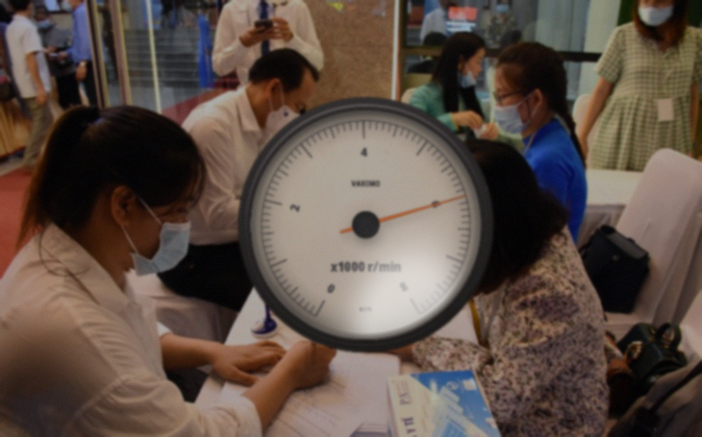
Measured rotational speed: rpm 6000
